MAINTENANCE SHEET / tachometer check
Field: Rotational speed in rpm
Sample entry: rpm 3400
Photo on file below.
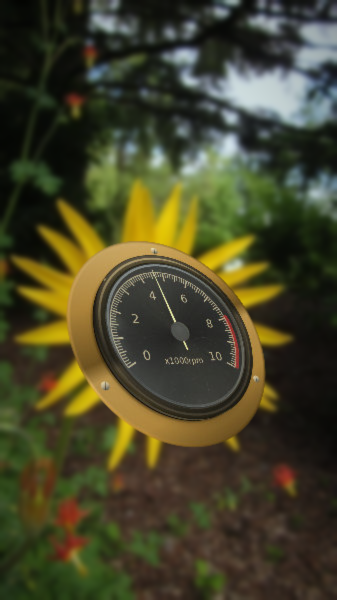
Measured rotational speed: rpm 4500
